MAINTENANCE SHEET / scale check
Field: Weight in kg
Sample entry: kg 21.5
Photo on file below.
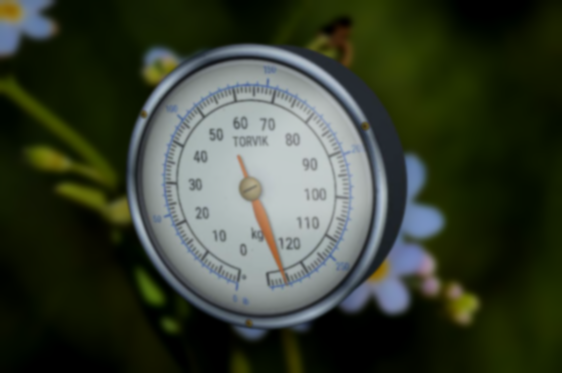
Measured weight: kg 125
